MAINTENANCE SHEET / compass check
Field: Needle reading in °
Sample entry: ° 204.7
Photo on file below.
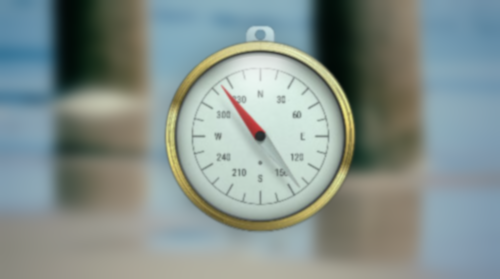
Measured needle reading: ° 322.5
